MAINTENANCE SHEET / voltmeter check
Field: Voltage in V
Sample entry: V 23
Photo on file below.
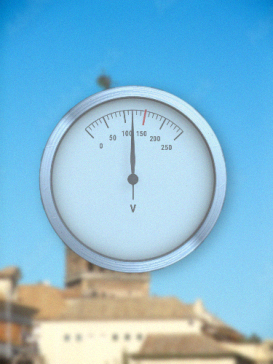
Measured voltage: V 120
